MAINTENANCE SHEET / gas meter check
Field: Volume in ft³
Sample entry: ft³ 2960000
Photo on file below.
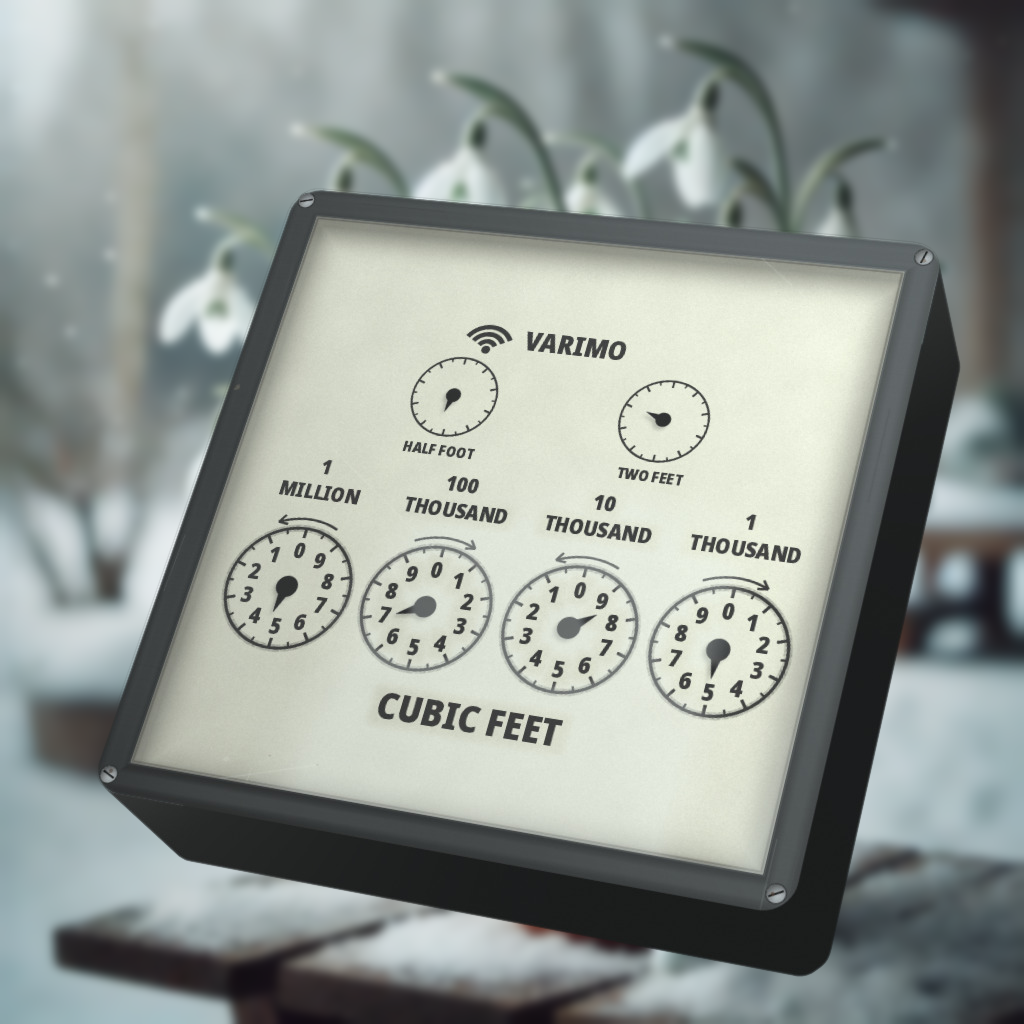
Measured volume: ft³ 468500
